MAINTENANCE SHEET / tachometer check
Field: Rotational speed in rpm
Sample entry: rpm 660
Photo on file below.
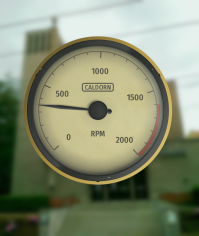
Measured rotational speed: rpm 350
